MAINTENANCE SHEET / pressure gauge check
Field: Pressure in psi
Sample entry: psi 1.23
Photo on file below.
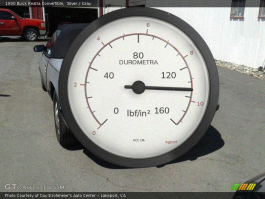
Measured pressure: psi 135
